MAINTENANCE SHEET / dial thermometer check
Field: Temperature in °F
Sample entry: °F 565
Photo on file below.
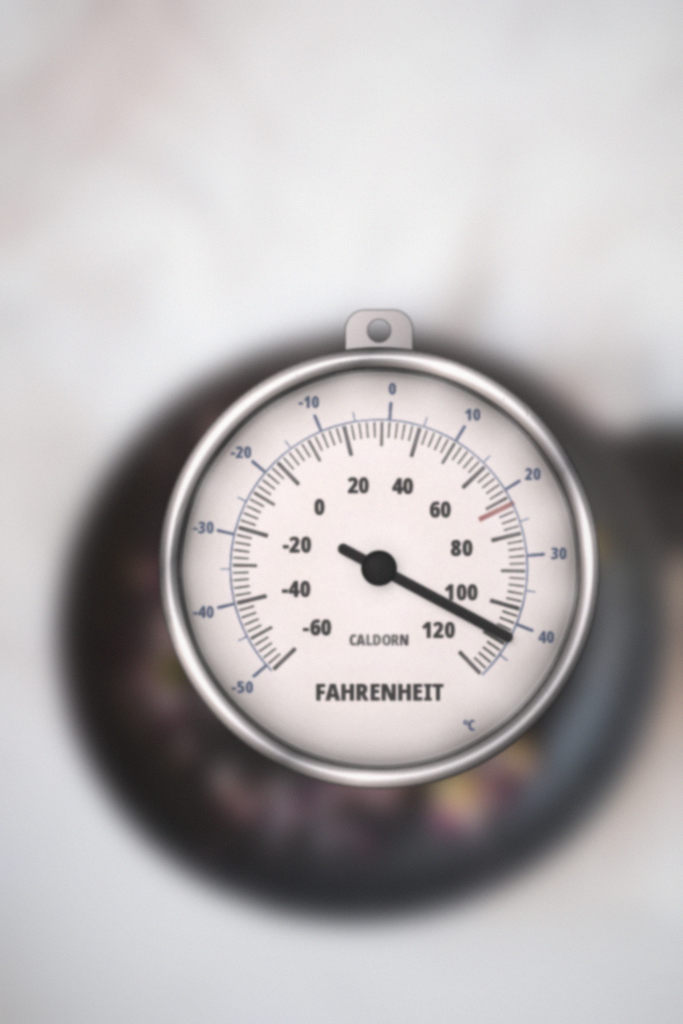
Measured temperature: °F 108
